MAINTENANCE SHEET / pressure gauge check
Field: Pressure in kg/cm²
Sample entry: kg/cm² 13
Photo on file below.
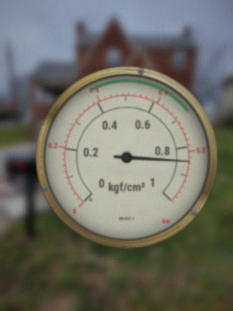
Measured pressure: kg/cm² 0.85
